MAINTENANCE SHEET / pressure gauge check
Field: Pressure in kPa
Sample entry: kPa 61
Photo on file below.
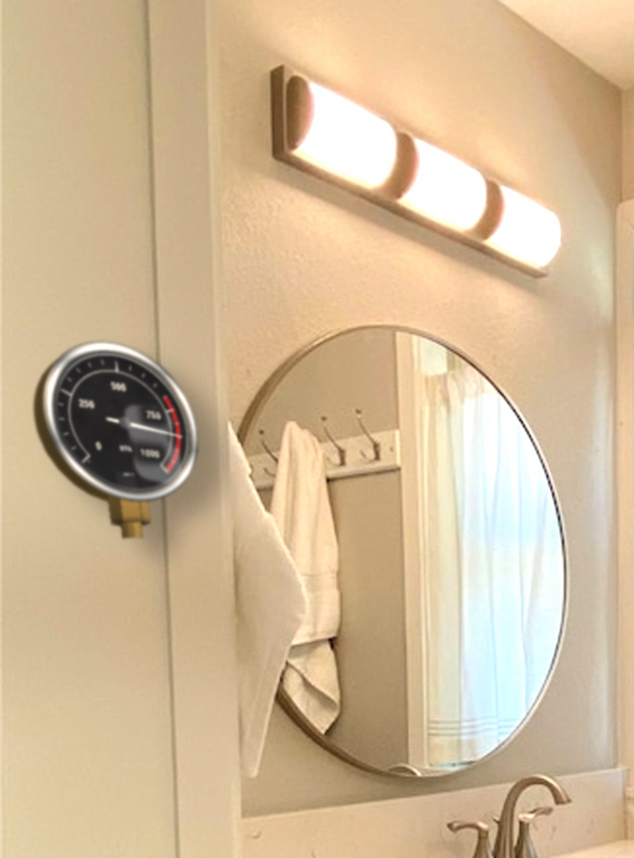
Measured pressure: kPa 850
